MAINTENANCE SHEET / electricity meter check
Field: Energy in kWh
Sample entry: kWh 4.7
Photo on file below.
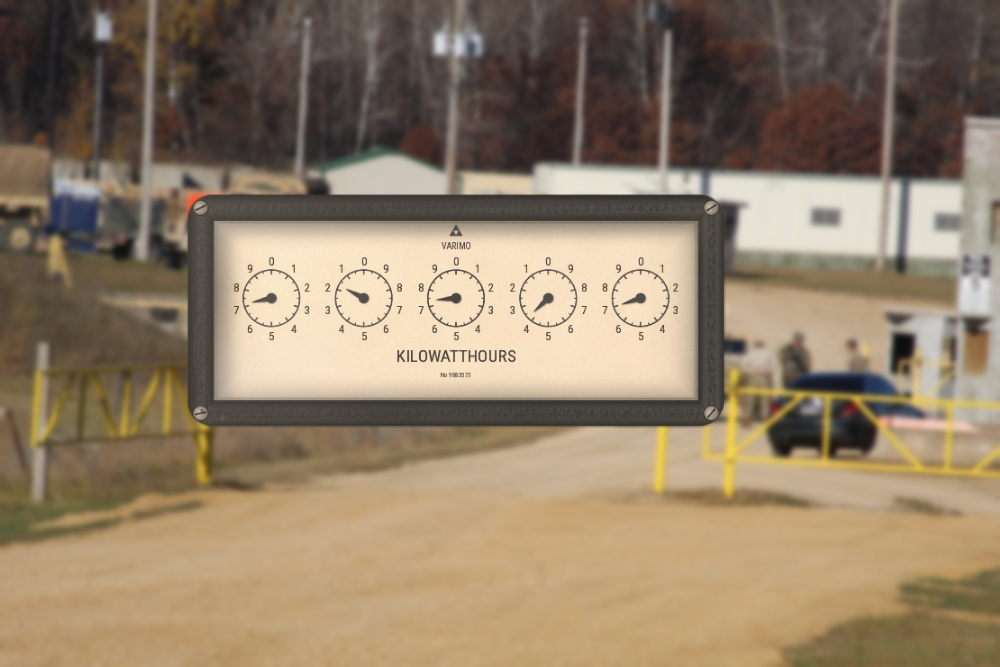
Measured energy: kWh 71737
